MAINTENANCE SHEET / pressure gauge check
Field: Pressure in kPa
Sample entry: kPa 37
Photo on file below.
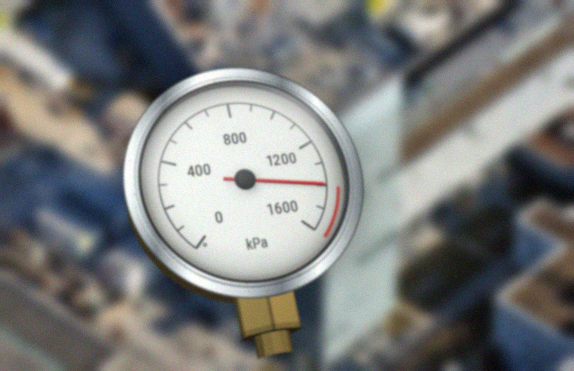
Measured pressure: kPa 1400
